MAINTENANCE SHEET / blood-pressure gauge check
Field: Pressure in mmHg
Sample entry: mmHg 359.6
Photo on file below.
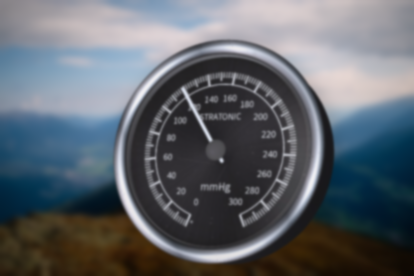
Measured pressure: mmHg 120
